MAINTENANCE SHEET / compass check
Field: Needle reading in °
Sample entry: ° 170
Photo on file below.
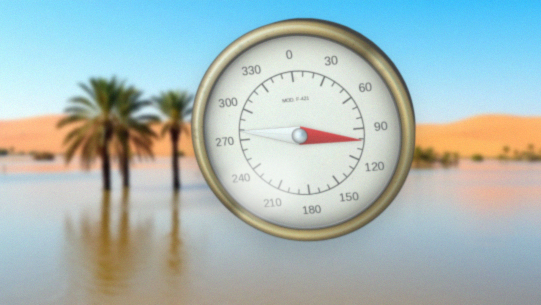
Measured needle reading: ° 100
